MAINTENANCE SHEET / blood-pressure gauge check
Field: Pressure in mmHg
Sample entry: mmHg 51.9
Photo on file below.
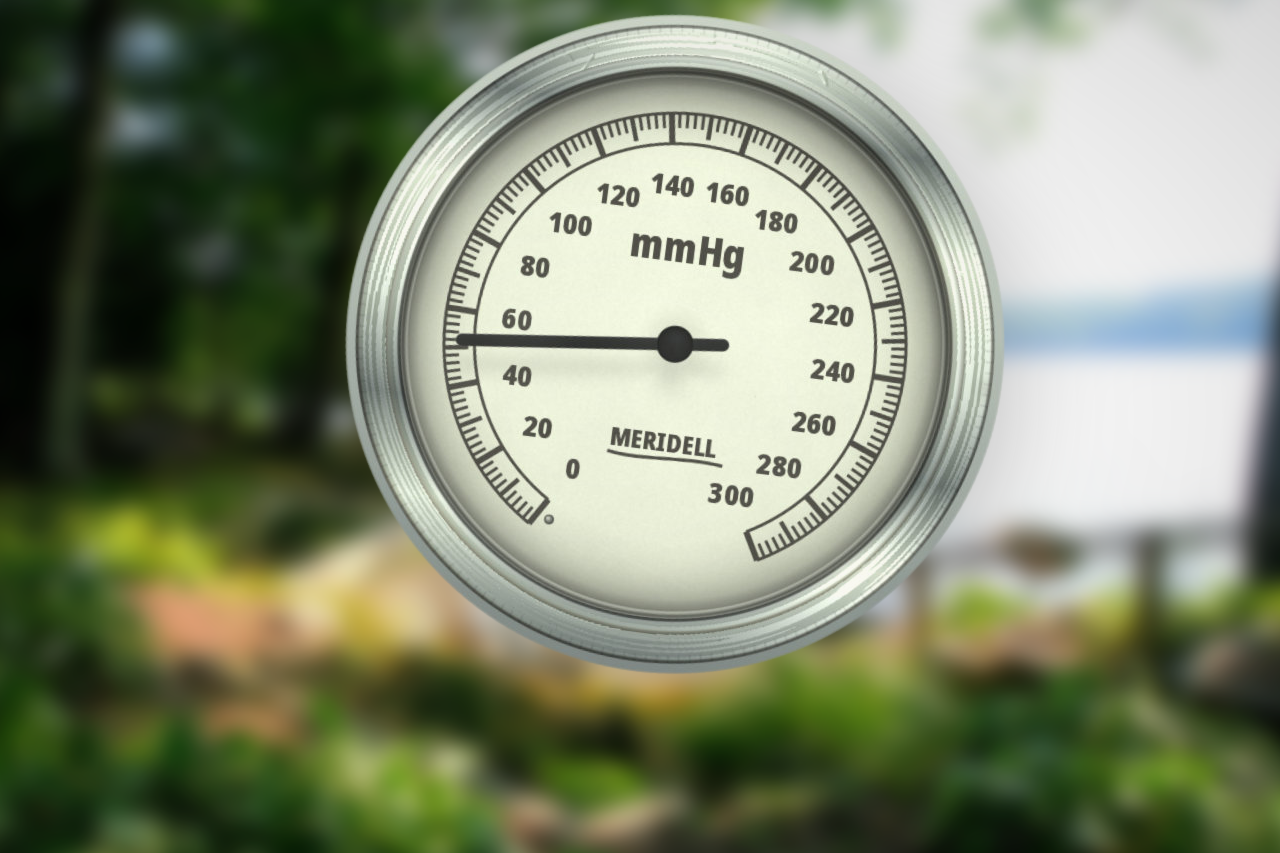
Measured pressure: mmHg 52
